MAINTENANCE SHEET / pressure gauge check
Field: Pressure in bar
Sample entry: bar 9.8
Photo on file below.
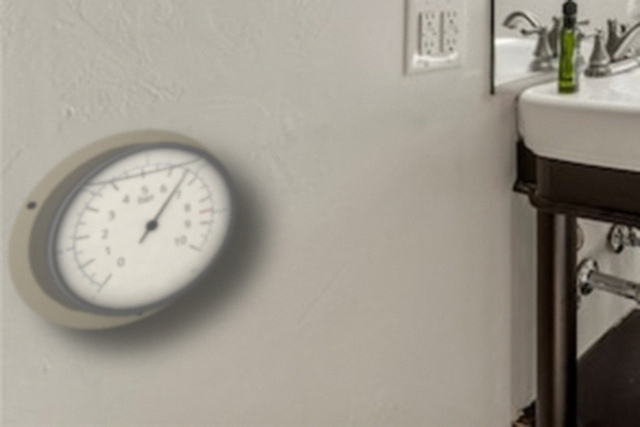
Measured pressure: bar 6.5
